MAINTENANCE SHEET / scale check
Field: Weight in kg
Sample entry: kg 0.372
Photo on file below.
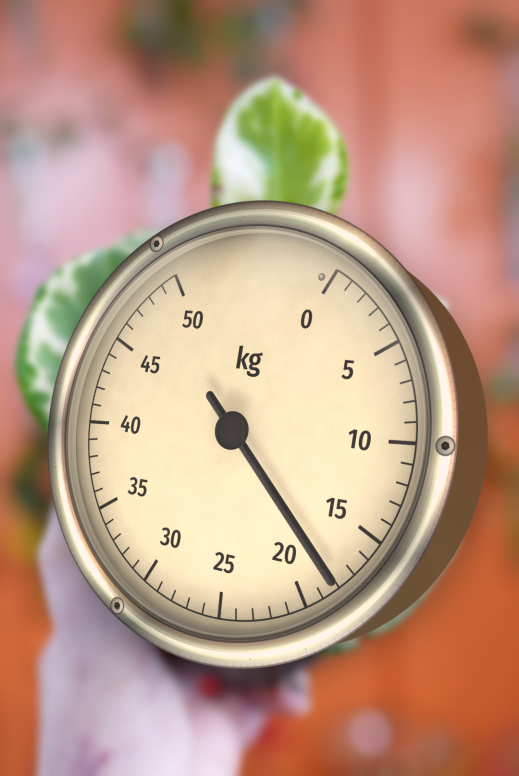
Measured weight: kg 18
